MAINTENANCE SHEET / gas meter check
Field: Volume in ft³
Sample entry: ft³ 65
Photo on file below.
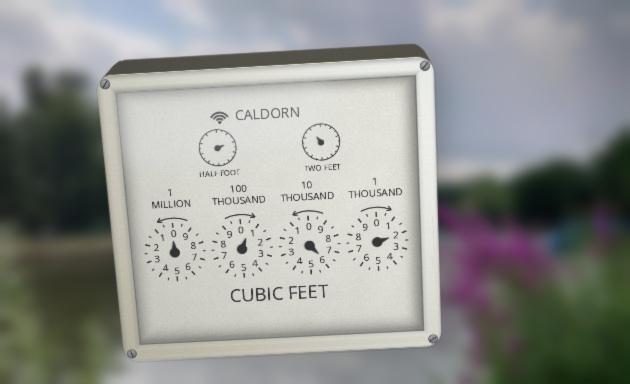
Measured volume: ft³ 6200
